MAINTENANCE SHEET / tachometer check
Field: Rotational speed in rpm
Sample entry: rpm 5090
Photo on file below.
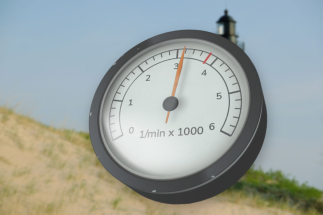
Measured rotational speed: rpm 3200
